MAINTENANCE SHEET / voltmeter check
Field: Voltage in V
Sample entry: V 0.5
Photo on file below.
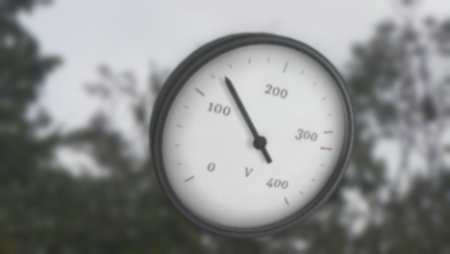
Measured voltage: V 130
